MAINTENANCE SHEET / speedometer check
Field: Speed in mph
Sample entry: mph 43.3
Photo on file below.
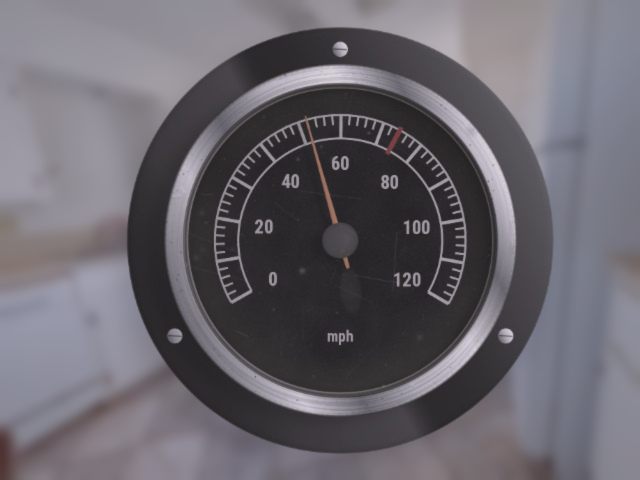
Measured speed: mph 52
